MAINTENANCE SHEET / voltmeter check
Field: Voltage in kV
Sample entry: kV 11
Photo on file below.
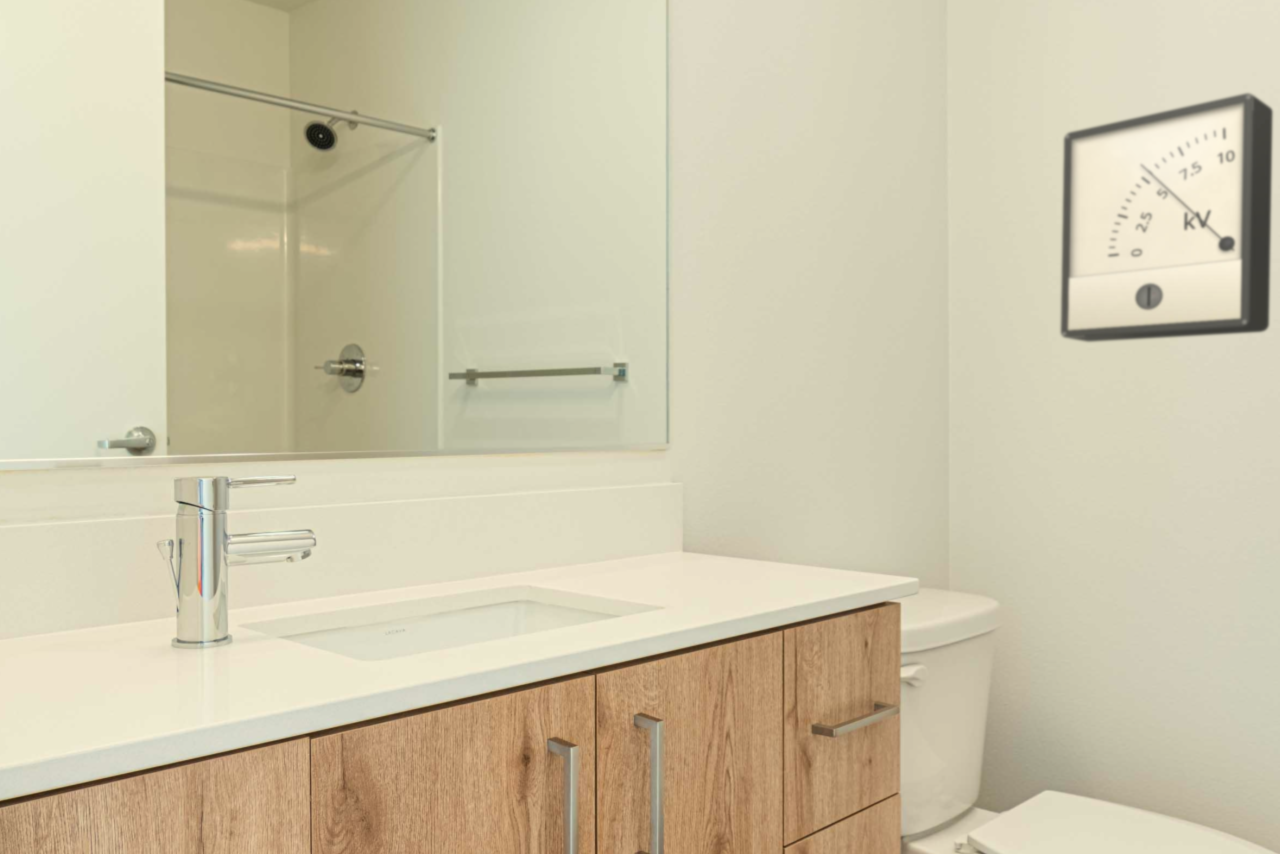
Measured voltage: kV 5.5
